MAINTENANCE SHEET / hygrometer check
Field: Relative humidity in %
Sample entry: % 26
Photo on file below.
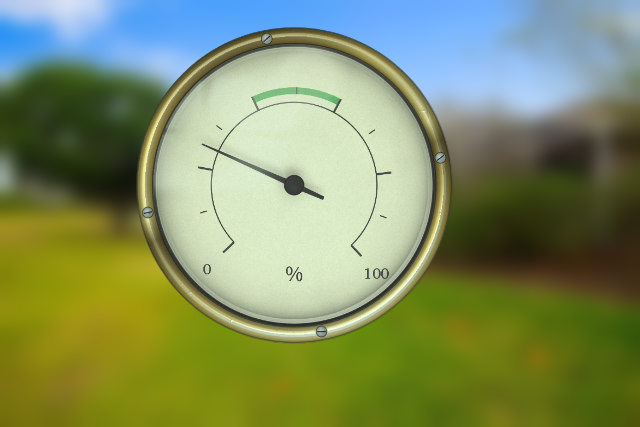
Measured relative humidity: % 25
